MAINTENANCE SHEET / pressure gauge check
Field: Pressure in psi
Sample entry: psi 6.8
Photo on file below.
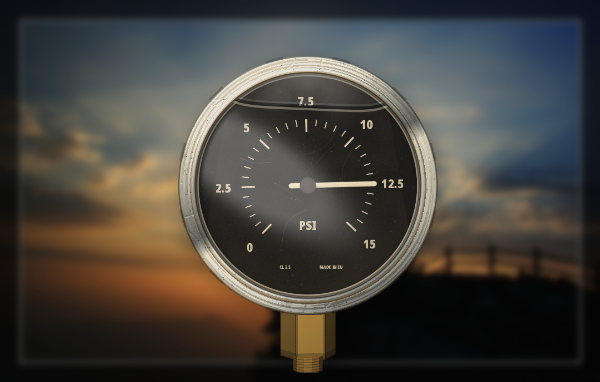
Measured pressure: psi 12.5
